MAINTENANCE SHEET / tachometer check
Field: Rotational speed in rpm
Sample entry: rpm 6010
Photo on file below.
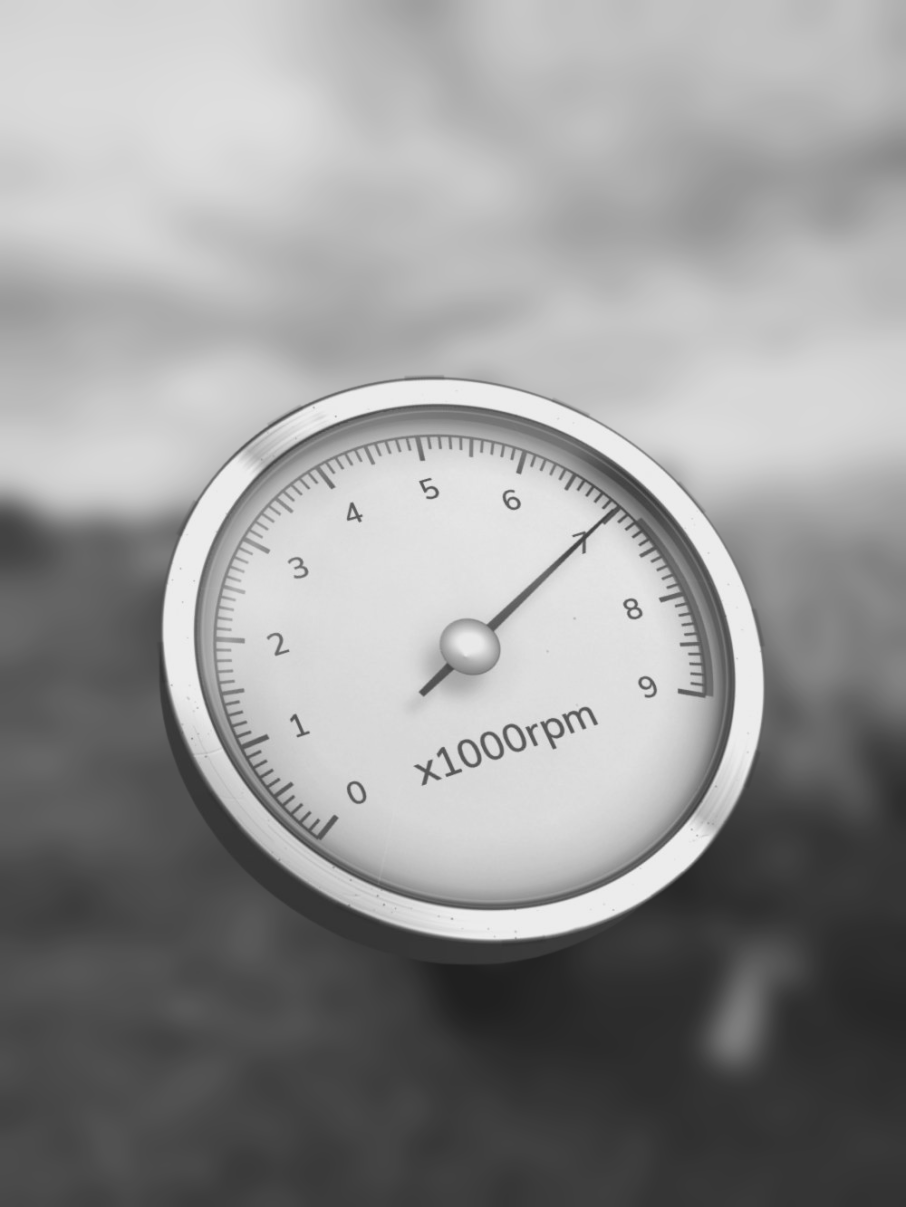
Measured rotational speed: rpm 7000
